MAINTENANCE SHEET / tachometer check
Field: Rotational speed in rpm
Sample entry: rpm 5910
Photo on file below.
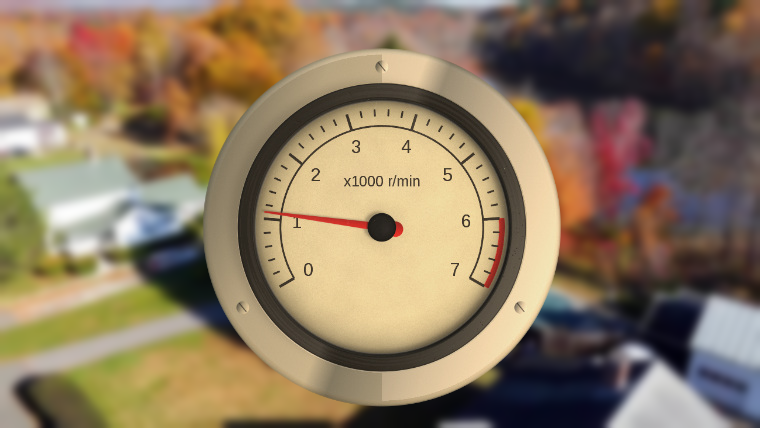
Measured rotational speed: rpm 1100
